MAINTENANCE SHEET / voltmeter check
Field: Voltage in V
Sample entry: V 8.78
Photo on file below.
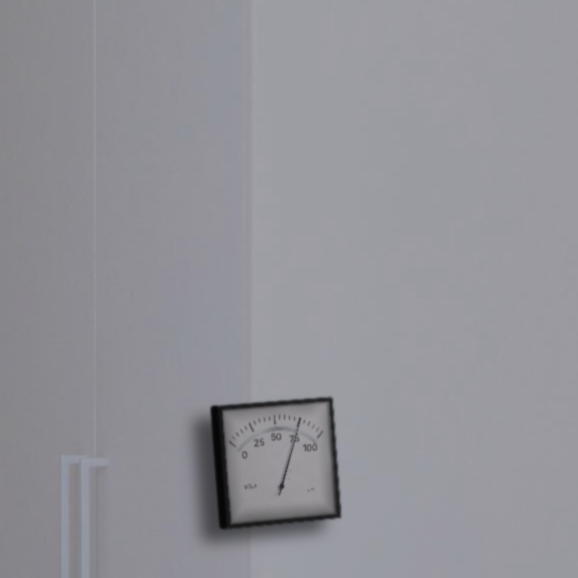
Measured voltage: V 75
